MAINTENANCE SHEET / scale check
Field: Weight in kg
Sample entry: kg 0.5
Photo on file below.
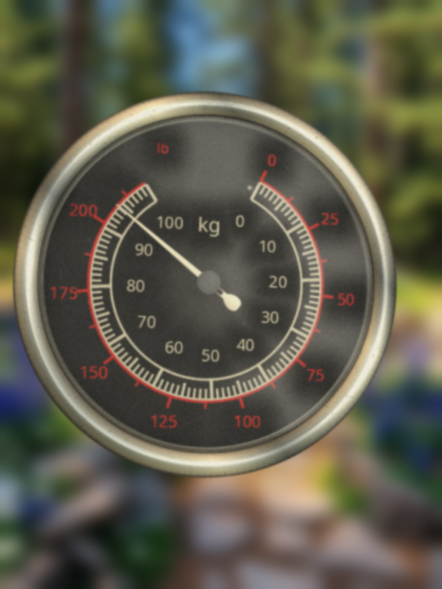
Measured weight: kg 94
